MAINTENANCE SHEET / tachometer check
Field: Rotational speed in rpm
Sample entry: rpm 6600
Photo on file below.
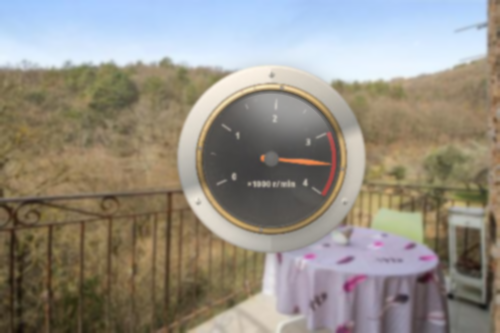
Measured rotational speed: rpm 3500
